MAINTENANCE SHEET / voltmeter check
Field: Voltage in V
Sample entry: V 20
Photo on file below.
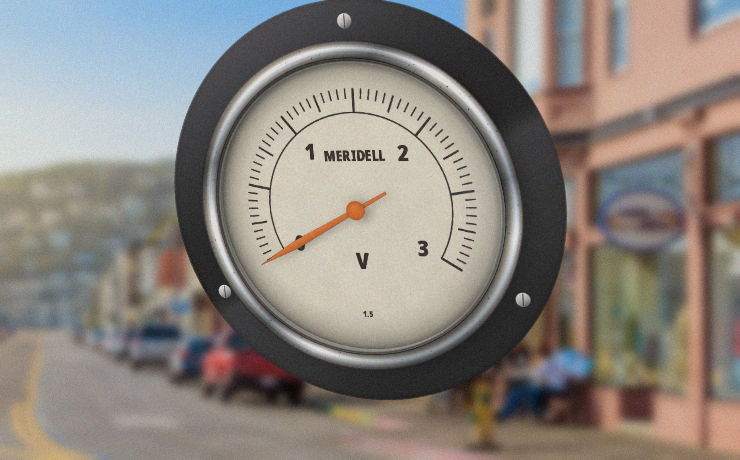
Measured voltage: V 0
